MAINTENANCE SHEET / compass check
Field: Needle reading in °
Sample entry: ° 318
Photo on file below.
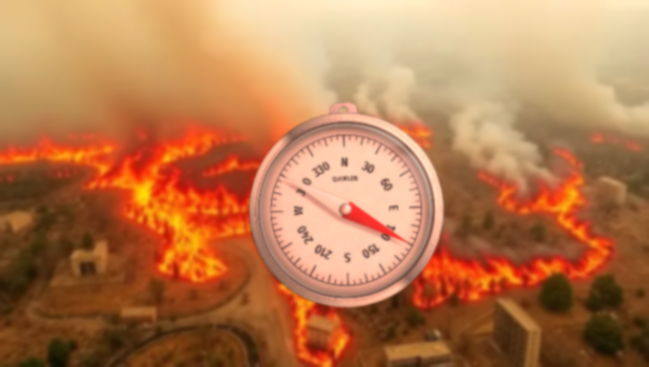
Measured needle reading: ° 120
